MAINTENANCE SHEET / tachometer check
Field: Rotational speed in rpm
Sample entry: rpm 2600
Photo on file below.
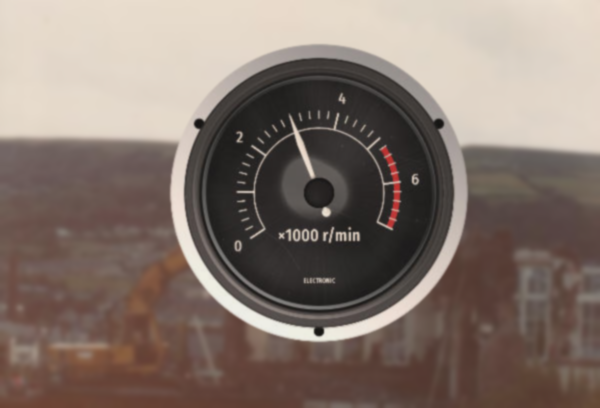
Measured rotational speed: rpm 3000
